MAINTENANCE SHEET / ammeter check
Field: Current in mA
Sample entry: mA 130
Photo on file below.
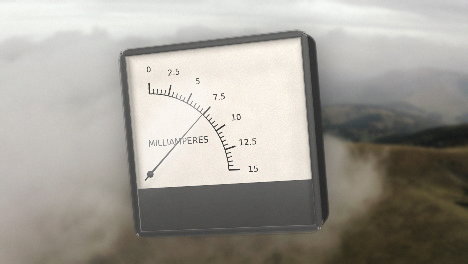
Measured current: mA 7.5
